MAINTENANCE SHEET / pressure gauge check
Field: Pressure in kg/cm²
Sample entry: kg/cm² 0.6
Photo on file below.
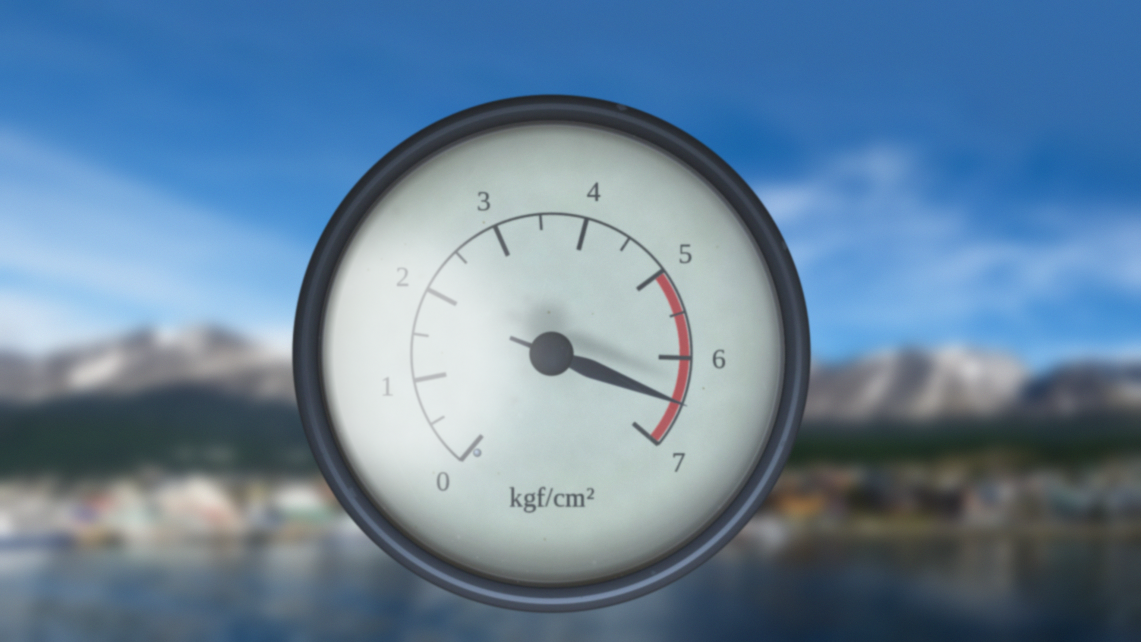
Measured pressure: kg/cm² 6.5
